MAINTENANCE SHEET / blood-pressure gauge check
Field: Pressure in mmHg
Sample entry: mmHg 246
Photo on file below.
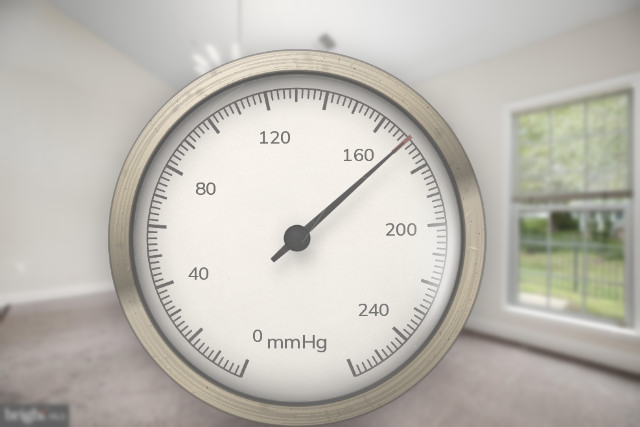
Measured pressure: mmHg 170
